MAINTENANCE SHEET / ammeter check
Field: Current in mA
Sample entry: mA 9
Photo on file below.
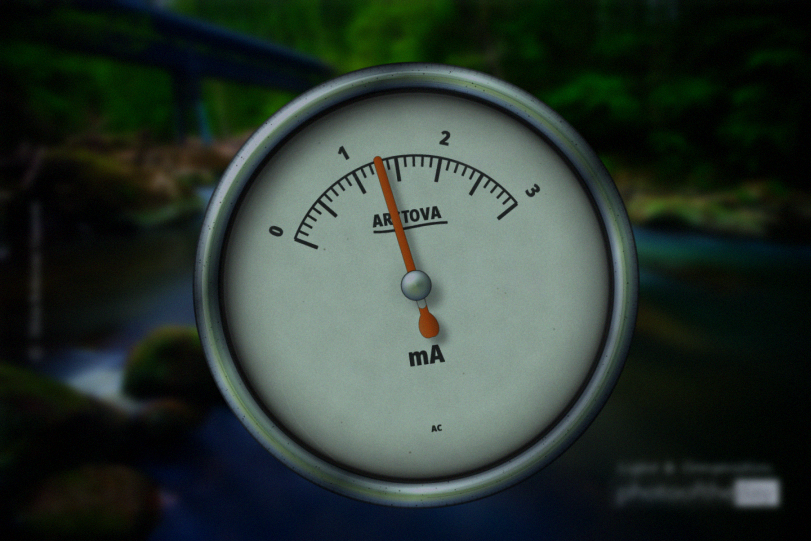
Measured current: mA 1.3
